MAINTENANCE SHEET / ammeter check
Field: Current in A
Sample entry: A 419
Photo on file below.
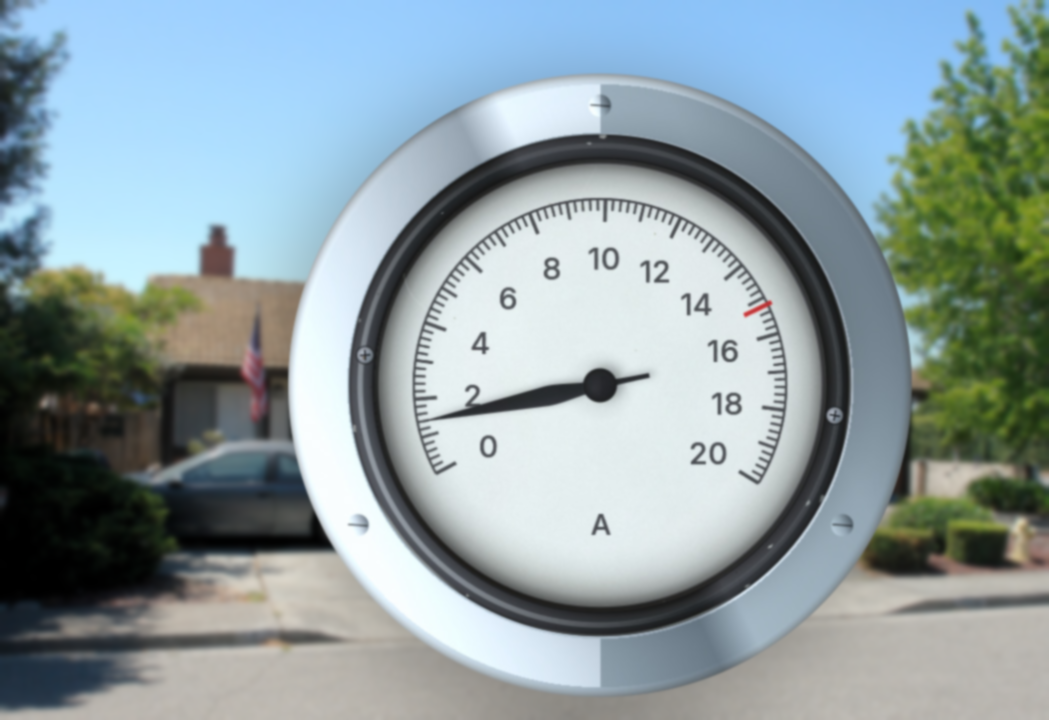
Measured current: A 1.4
